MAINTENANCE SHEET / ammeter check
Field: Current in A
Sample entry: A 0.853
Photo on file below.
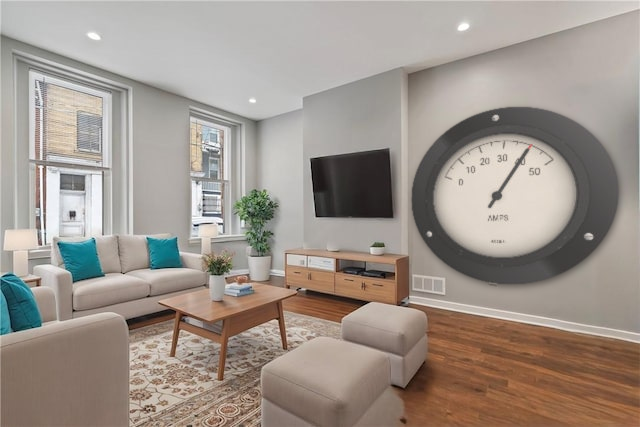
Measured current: A 40
